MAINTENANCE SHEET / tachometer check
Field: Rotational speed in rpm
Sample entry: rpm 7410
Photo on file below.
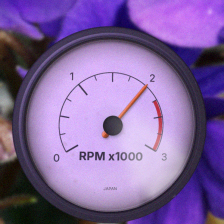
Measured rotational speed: rpm 2000
